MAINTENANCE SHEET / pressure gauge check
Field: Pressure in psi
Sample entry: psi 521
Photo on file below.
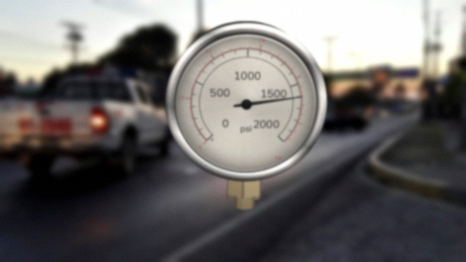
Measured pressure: psi 1600
